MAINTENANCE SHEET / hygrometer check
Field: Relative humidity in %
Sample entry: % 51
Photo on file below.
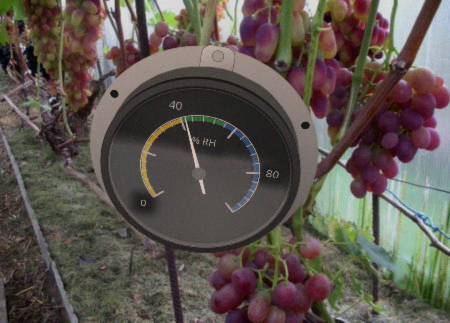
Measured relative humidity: % 42
